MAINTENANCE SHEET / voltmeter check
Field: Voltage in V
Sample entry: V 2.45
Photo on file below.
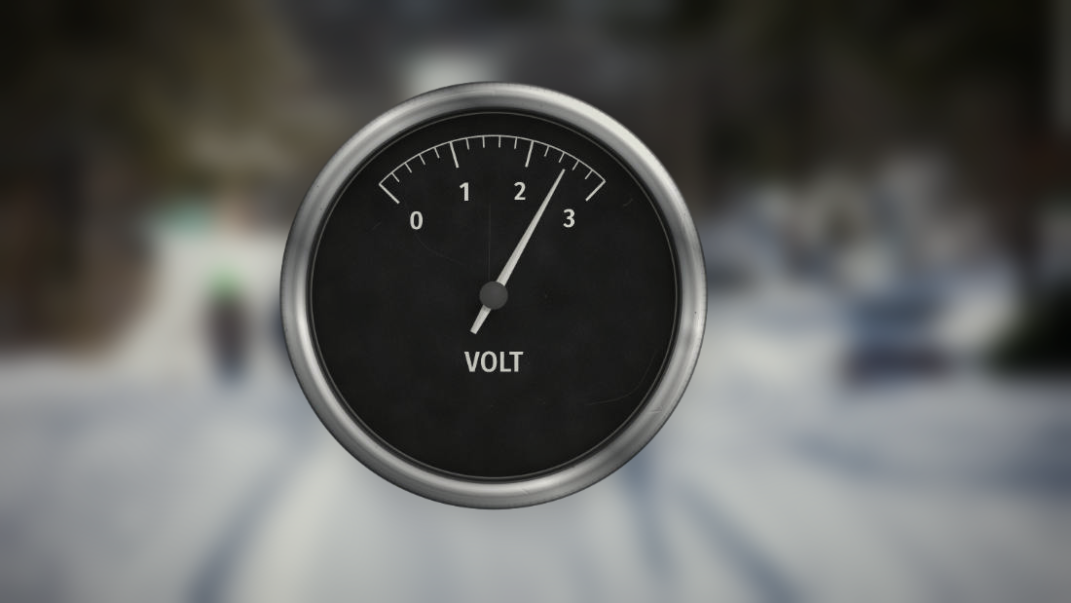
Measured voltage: V 2.5
